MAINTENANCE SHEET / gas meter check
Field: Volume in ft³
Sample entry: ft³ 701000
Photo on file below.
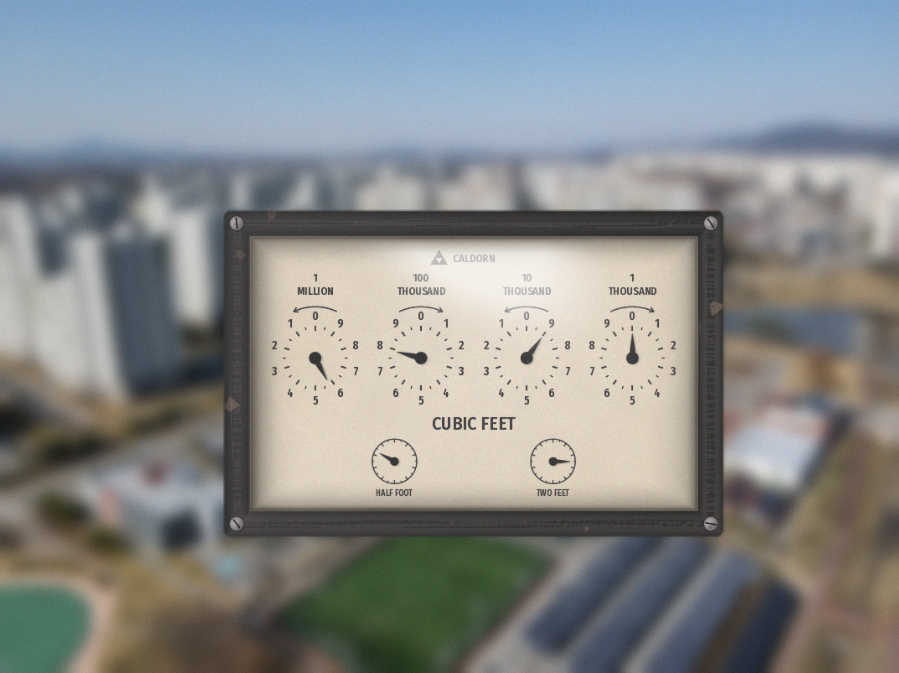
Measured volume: ft³ 579000
